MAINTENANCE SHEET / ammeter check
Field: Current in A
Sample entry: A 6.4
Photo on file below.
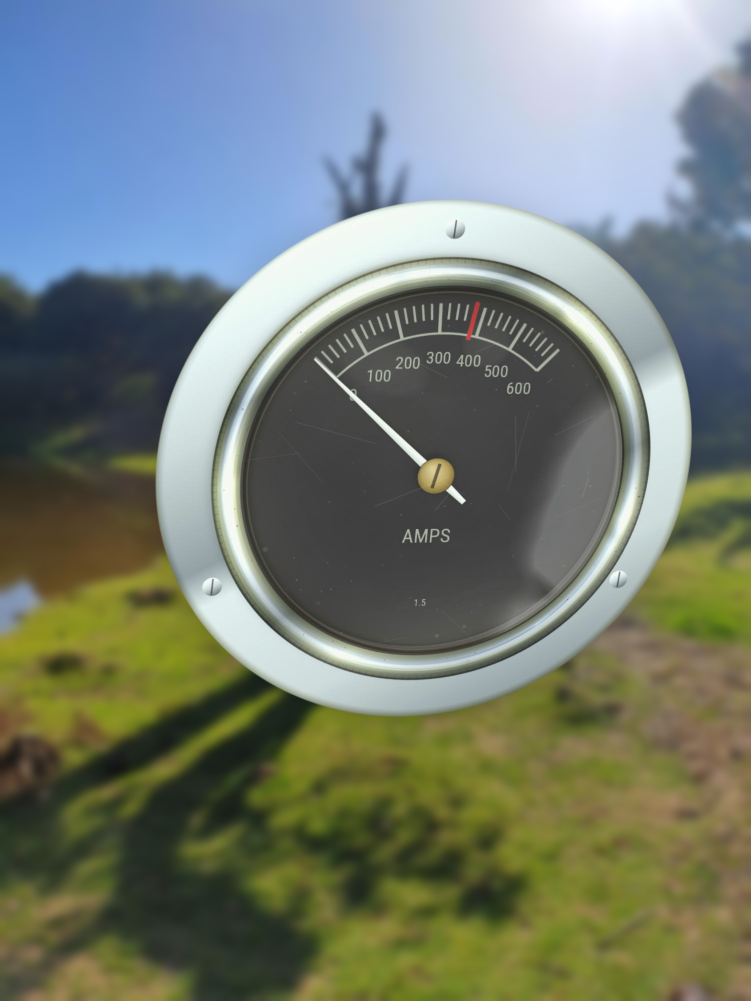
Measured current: A 0
